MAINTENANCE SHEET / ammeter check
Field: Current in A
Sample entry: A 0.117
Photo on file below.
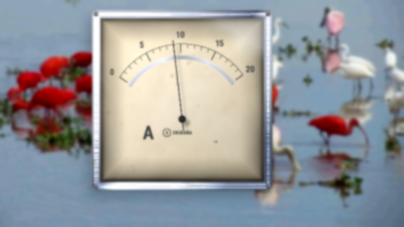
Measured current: A 9
